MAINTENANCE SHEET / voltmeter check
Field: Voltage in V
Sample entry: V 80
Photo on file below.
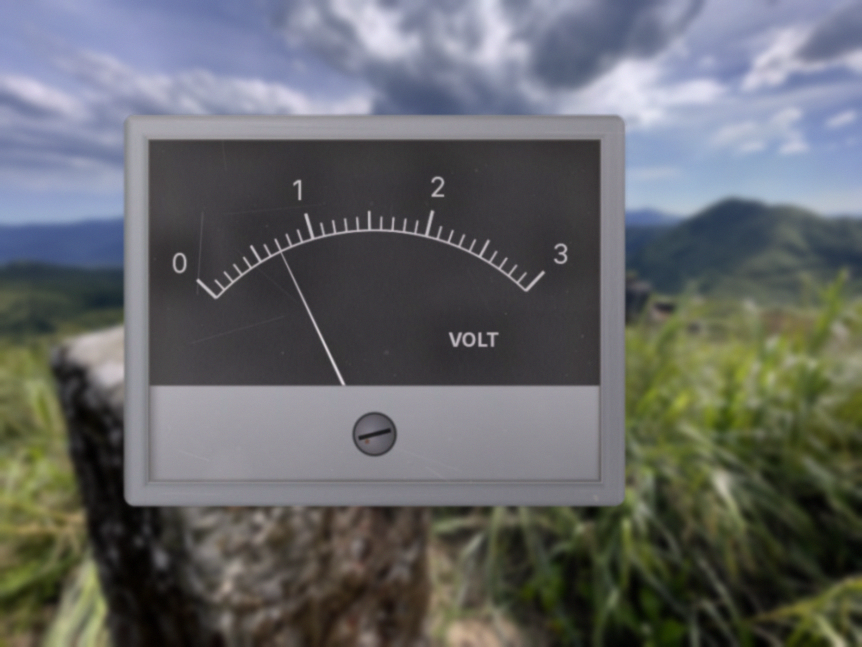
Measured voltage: V 0.7
